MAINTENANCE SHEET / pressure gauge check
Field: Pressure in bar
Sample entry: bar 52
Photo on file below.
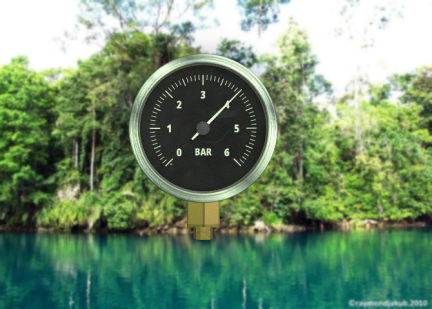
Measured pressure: bar 4
